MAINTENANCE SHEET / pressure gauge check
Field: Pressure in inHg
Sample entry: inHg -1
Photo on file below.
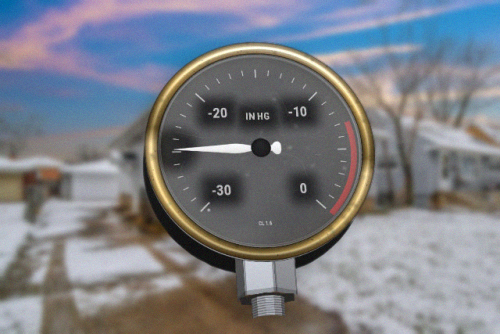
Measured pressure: inHg -25
